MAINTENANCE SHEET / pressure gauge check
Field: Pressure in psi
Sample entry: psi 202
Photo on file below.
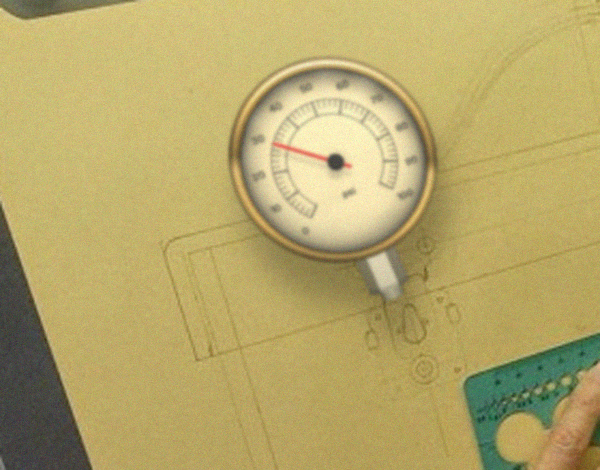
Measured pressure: psi 30
